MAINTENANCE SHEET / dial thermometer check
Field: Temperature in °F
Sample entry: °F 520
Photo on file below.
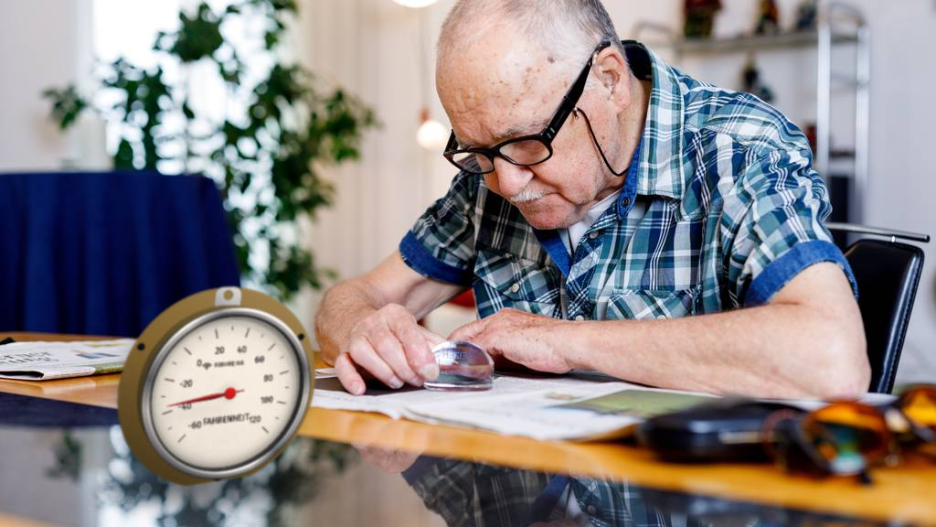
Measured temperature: °F -35
